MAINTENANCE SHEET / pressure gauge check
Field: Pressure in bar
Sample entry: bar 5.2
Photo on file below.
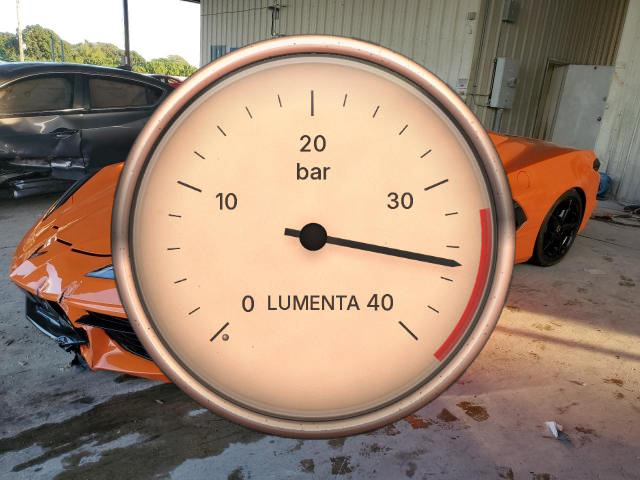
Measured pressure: bar 35
